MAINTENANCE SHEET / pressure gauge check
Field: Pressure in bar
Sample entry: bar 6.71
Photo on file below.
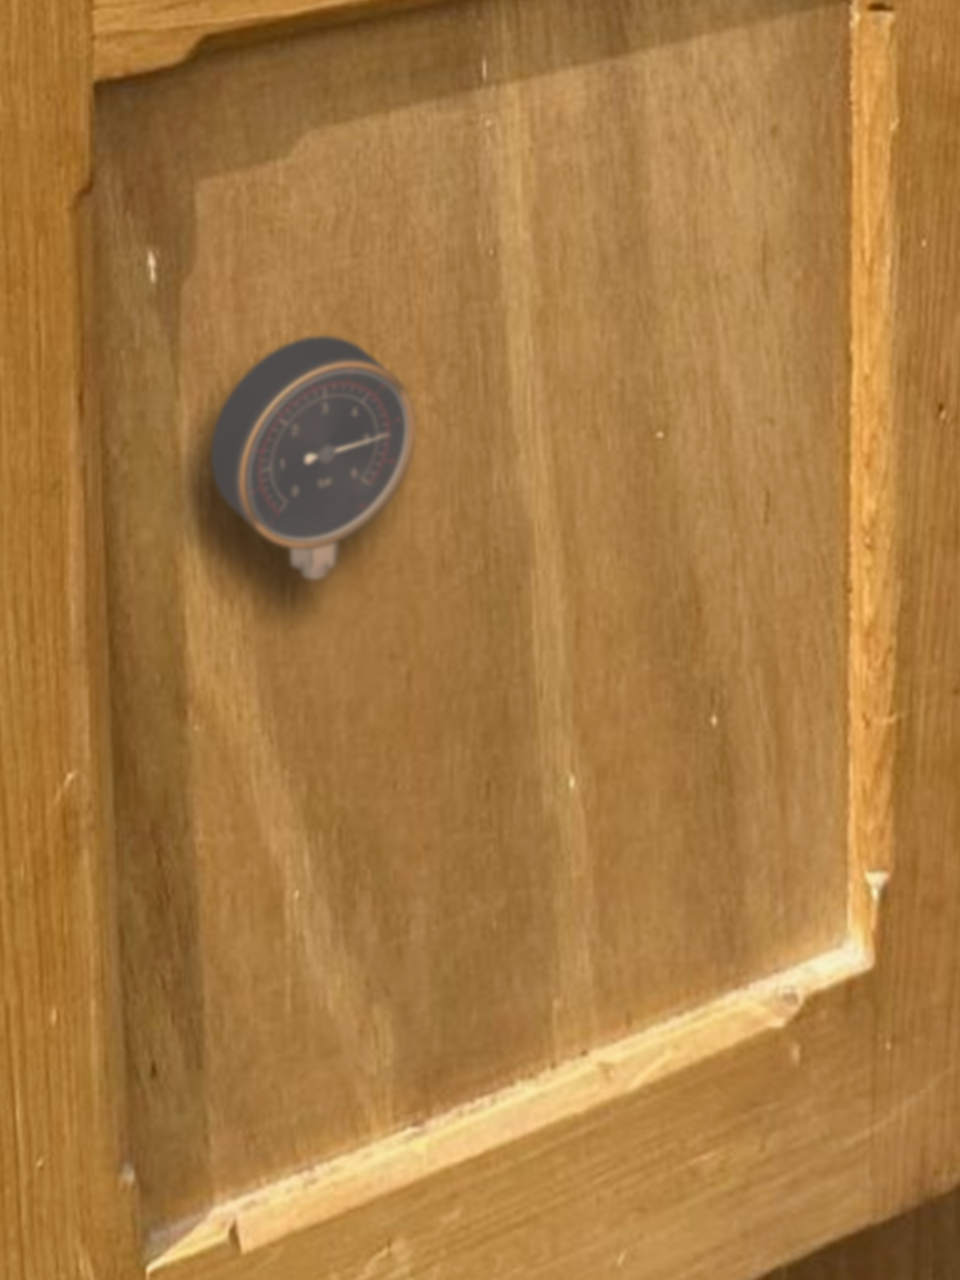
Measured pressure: bar 5
